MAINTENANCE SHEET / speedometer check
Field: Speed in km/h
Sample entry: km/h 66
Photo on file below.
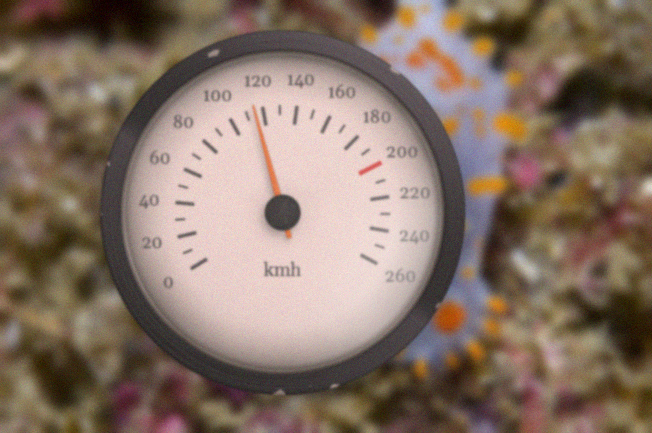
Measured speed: km/h 115
